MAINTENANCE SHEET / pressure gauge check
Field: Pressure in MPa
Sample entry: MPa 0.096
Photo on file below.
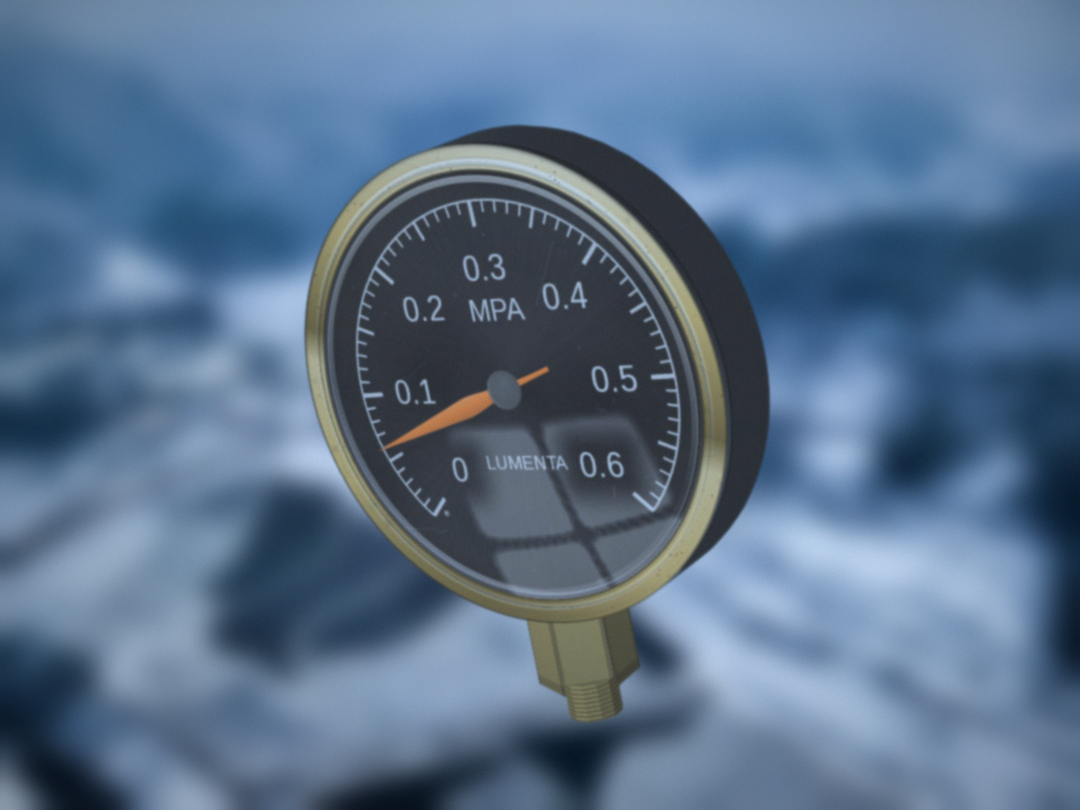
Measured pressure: MPa 0.06
